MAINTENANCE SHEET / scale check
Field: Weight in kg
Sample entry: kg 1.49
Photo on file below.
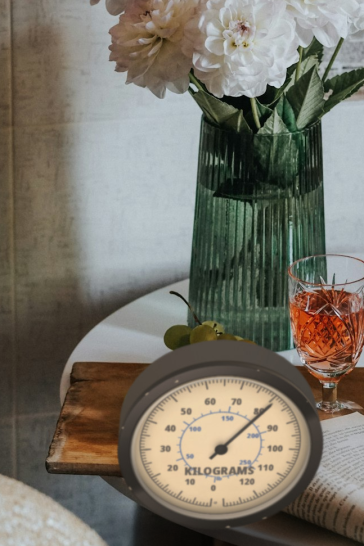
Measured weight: kg 80
